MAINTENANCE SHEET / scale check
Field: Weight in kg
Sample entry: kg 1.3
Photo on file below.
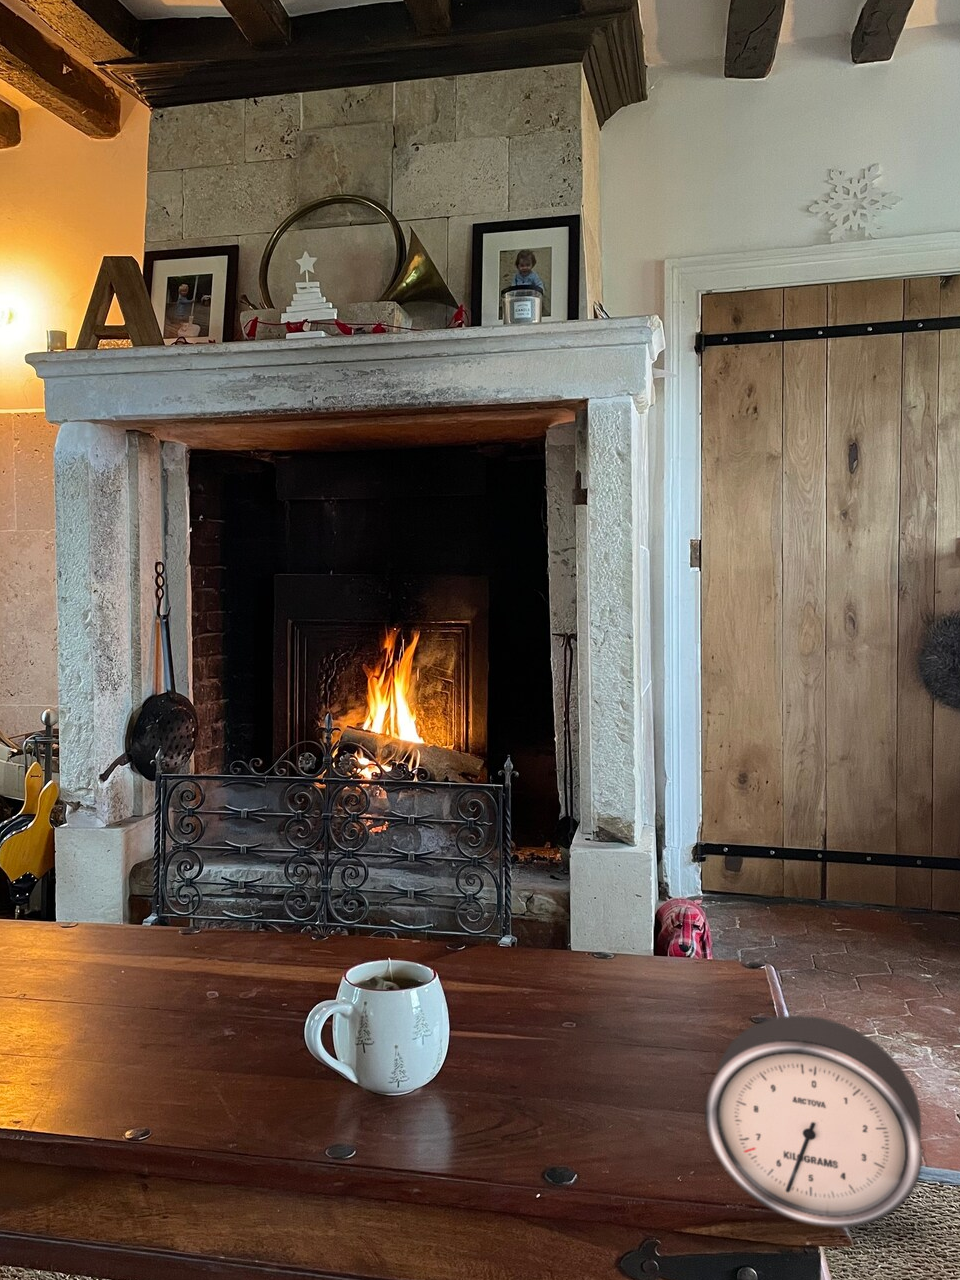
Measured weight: kg 5.5
